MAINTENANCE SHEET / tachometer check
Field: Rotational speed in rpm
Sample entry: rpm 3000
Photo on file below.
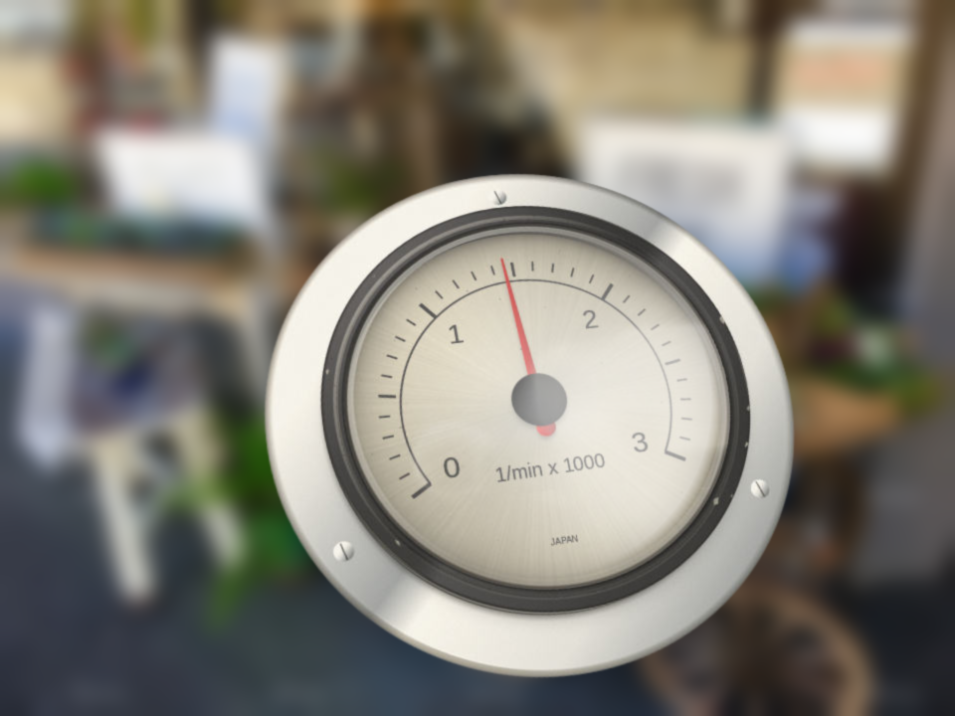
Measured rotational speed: rpm 1450
